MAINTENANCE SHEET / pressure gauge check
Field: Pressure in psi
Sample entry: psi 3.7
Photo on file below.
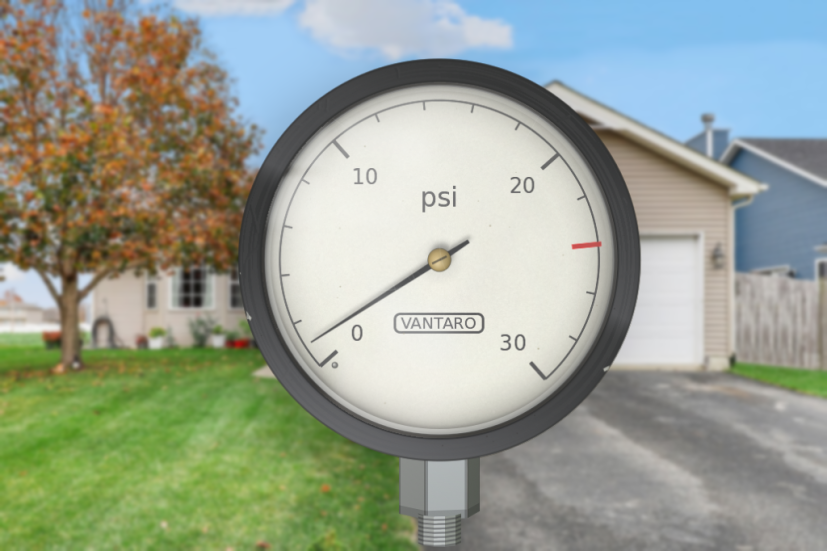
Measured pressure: psi 1
